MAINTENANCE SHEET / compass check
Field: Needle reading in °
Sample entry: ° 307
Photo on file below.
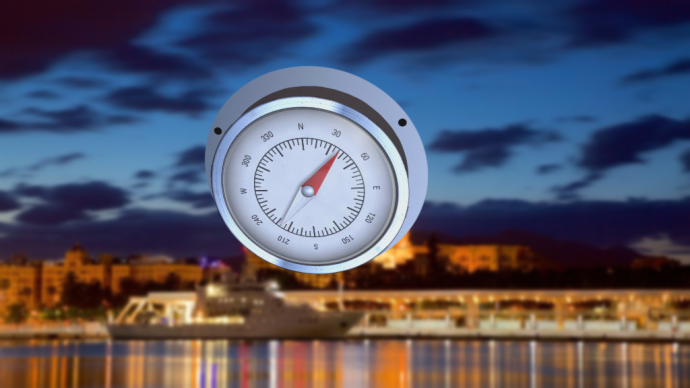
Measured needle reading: ° 40
